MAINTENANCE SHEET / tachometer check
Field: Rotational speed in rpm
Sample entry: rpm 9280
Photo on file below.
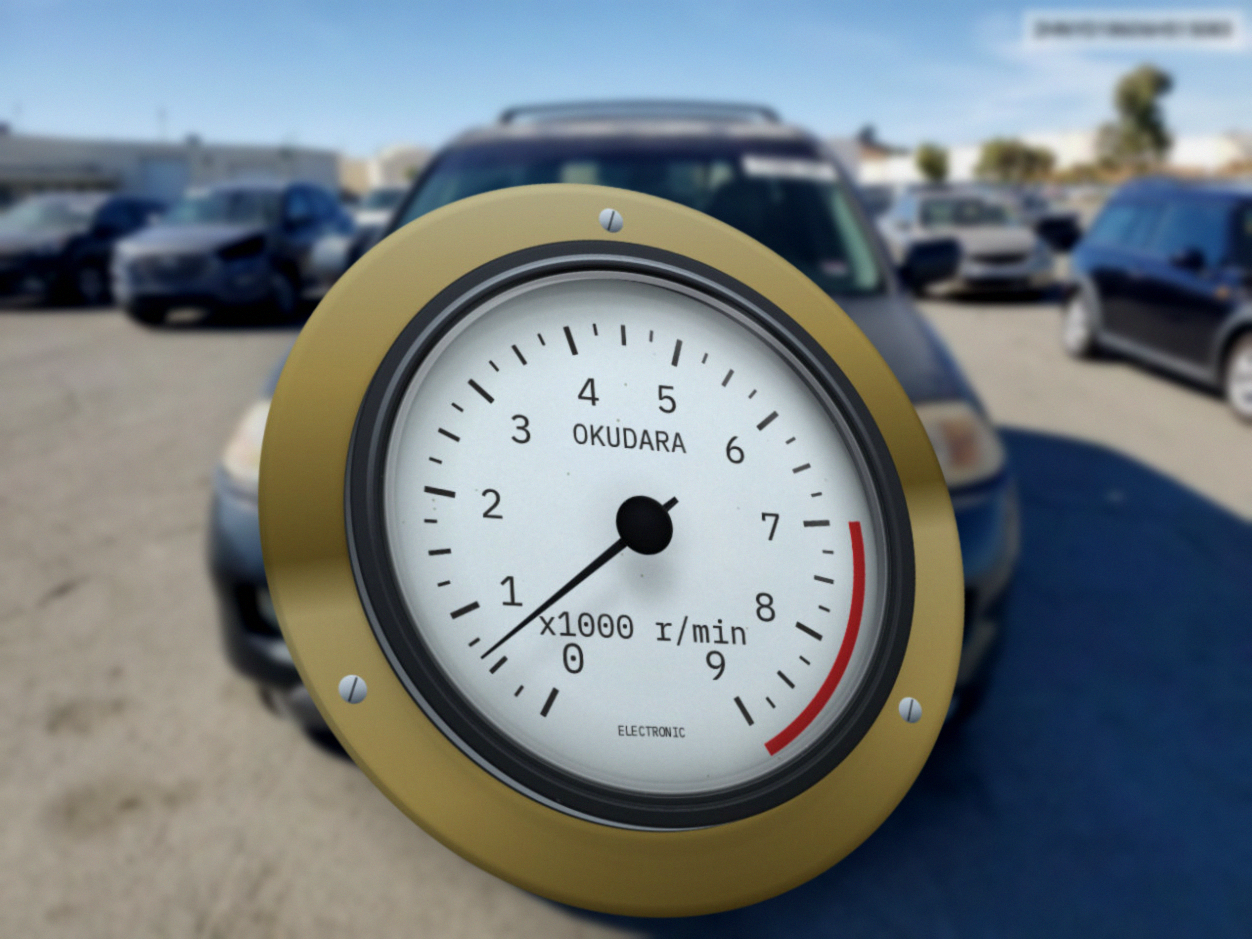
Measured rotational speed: rpm 625
